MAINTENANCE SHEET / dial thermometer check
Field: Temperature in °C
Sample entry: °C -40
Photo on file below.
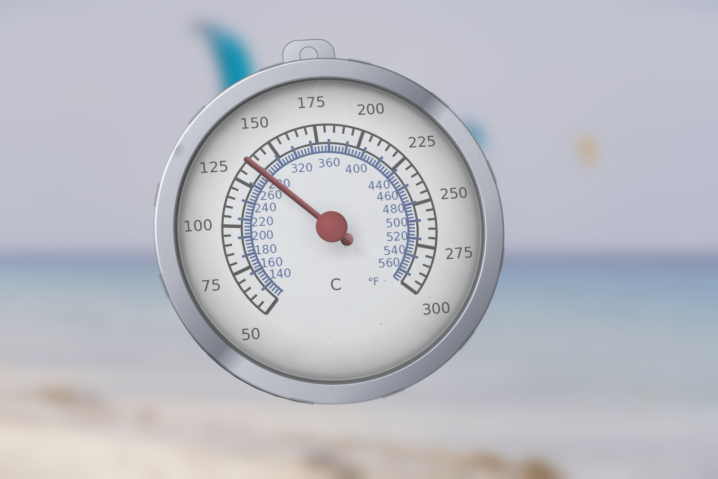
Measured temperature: °C 135
